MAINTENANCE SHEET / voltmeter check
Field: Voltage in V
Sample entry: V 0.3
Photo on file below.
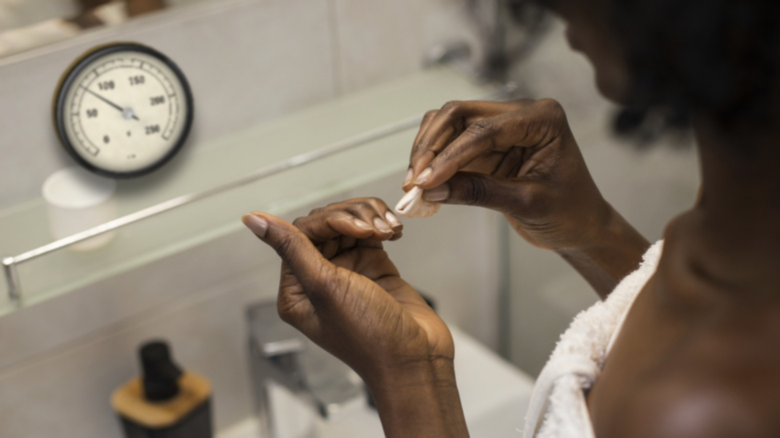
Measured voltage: V 80
